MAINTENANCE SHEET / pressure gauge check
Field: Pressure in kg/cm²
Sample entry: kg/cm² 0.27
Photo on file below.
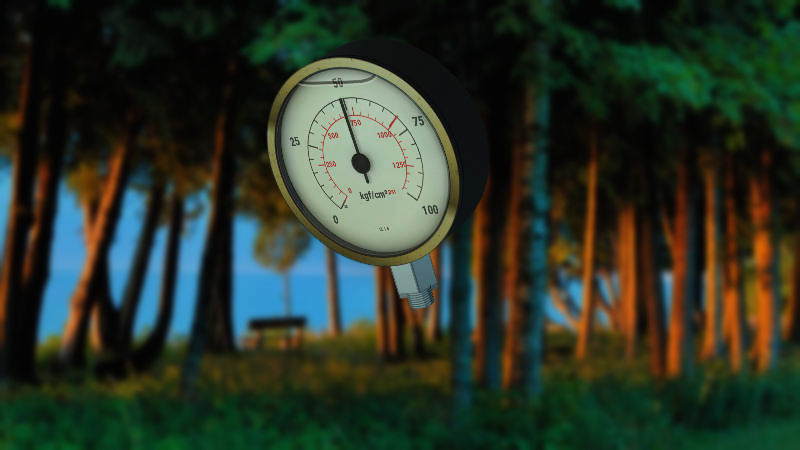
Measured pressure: kg/cm² 50
